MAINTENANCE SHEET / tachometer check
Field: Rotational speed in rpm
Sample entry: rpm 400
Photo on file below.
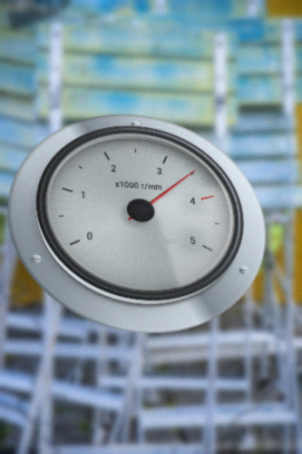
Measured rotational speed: rpm 3500
